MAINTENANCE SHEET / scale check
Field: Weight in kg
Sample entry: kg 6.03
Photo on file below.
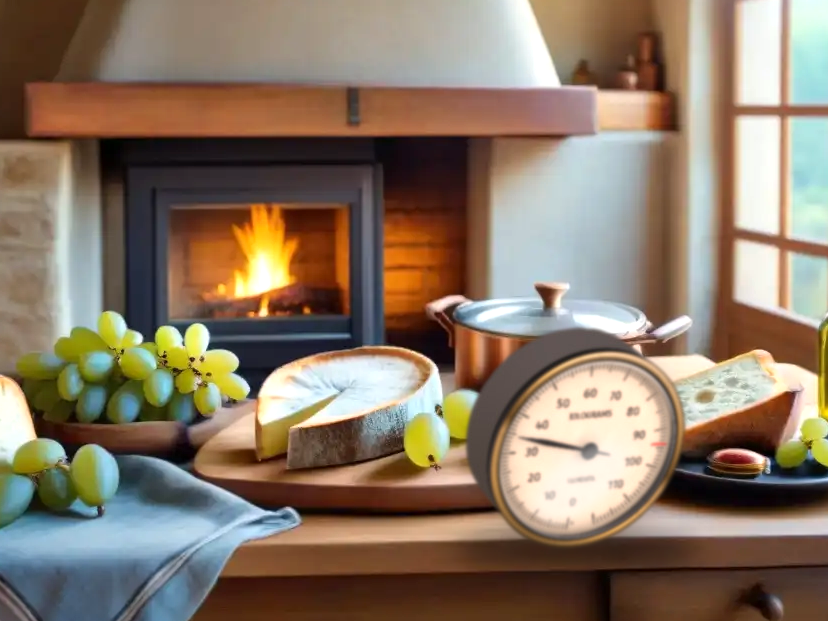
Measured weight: kg 35
